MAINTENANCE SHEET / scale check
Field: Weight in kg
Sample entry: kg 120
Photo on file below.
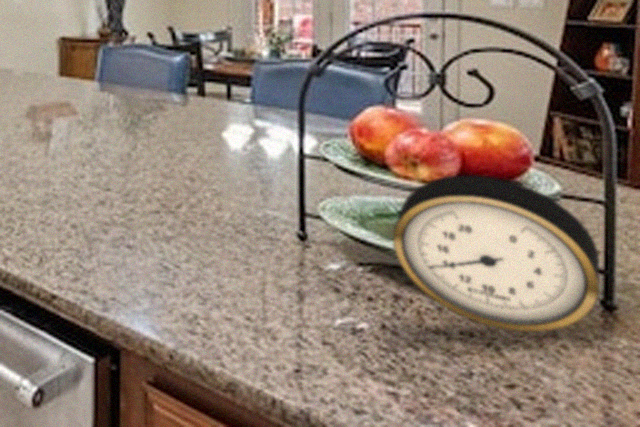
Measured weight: kg 14
